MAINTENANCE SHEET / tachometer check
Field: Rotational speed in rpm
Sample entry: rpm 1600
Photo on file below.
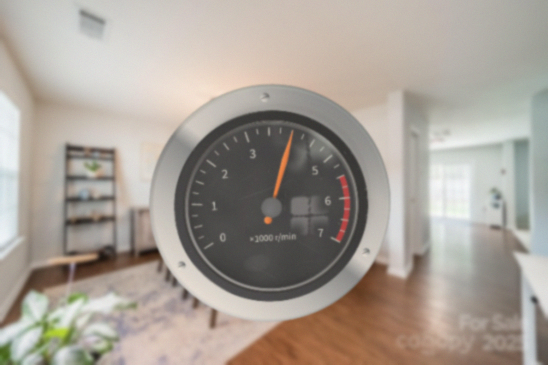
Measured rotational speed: rpm 4000
